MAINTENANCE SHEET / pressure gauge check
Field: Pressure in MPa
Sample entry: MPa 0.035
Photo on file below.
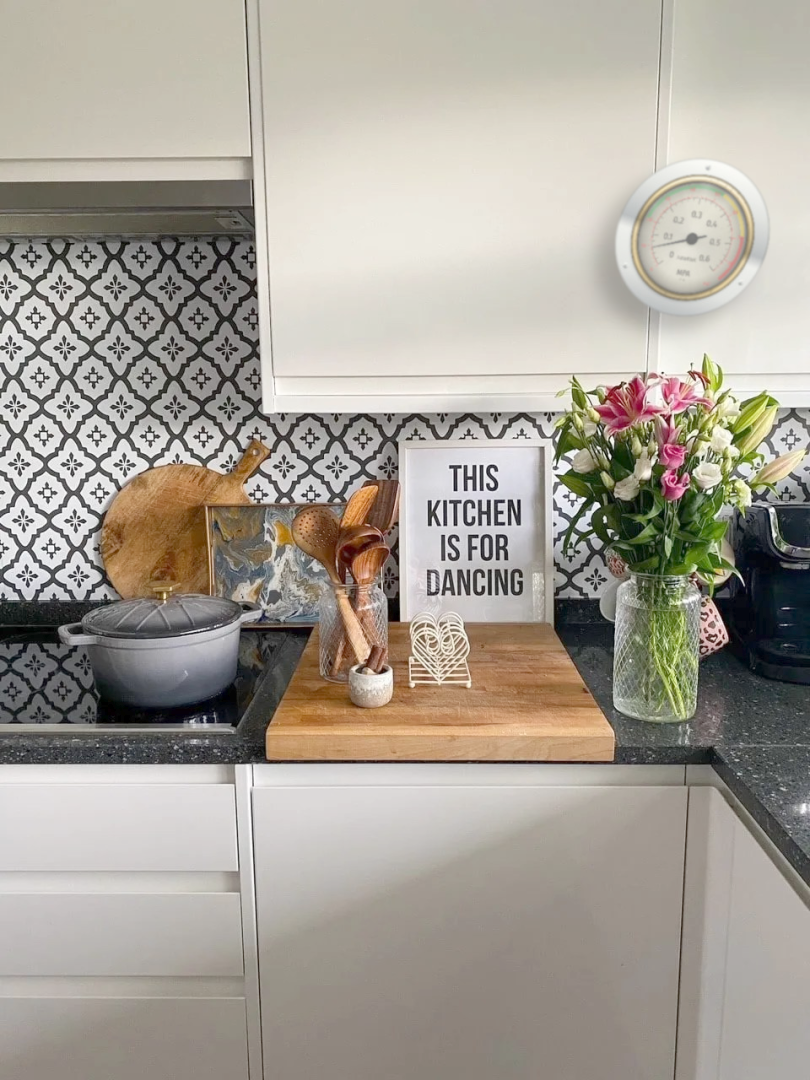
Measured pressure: MPa 0.06
